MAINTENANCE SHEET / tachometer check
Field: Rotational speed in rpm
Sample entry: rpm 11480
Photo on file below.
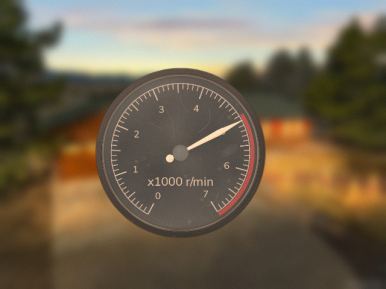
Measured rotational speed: rpm 5000
